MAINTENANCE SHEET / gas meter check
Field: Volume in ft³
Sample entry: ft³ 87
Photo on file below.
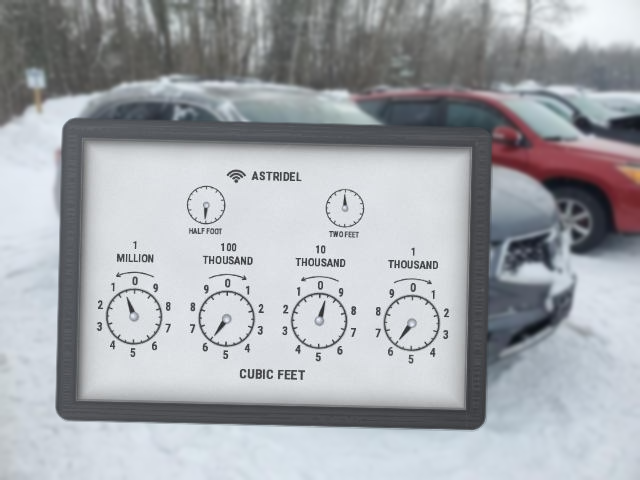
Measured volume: ft³ 59600
